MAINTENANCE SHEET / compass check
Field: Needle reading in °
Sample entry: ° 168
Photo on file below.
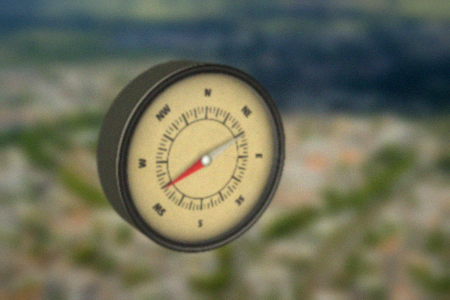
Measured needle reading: ° 240
